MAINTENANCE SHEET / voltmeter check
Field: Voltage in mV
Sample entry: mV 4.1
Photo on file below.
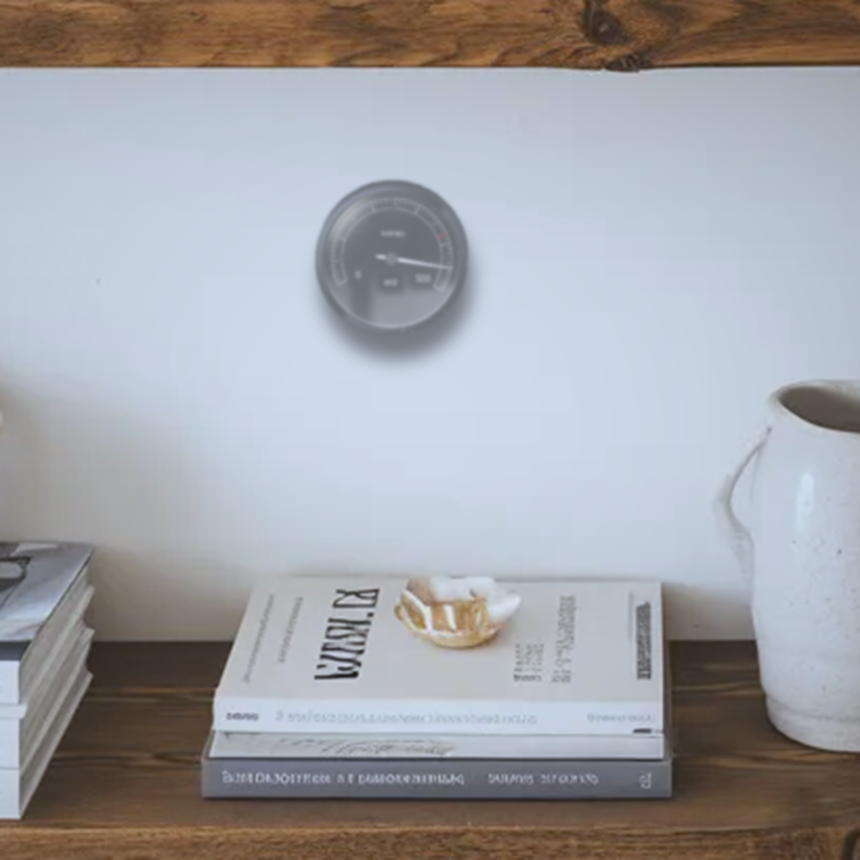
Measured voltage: mV 450
